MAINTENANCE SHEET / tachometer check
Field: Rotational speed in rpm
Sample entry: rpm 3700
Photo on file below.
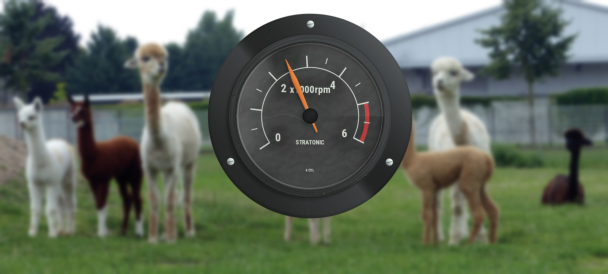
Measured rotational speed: rpm 2500
